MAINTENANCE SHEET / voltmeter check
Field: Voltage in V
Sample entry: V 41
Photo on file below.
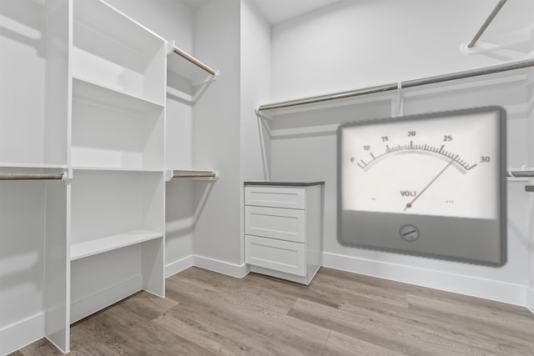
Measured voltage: V 27.5
